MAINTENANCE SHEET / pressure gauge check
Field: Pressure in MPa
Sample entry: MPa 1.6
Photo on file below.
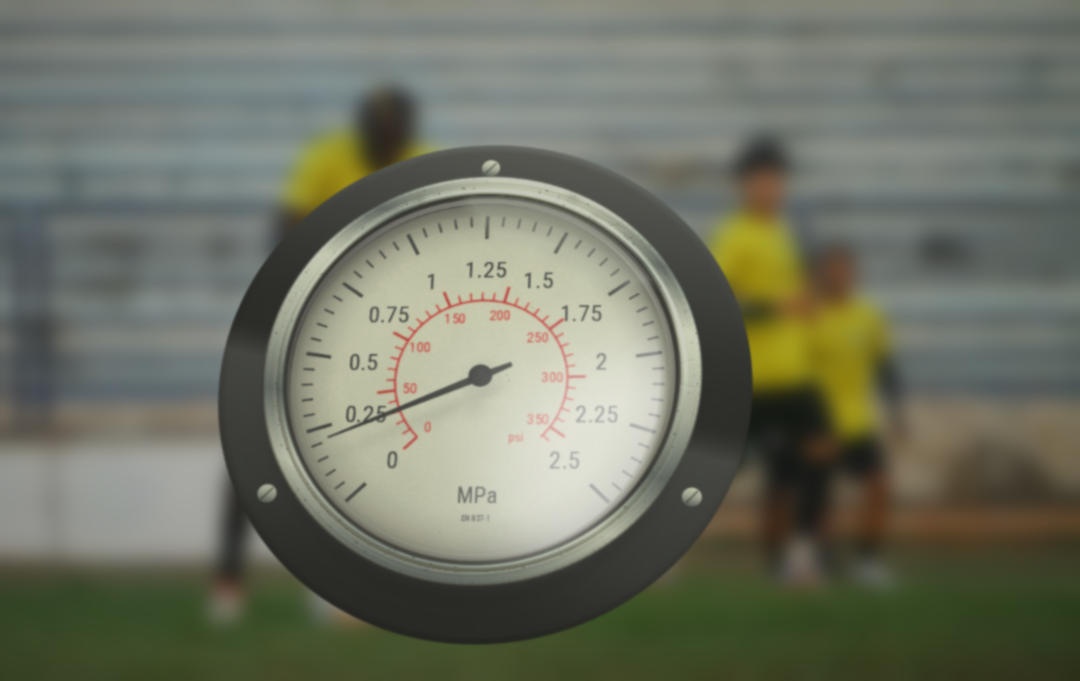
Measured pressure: MPa 0.2
